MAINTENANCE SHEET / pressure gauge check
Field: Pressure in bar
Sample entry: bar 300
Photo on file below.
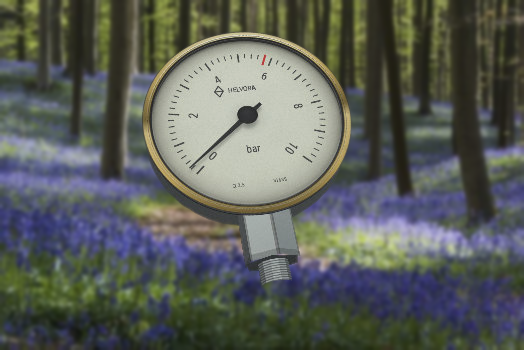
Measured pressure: bar 0.2
